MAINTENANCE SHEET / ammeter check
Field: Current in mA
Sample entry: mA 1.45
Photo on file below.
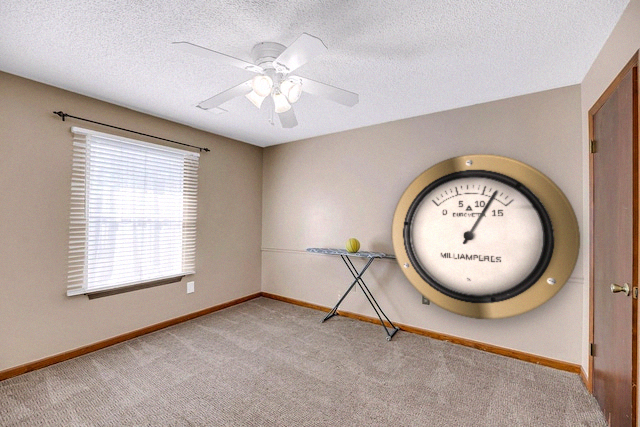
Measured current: mA 12
